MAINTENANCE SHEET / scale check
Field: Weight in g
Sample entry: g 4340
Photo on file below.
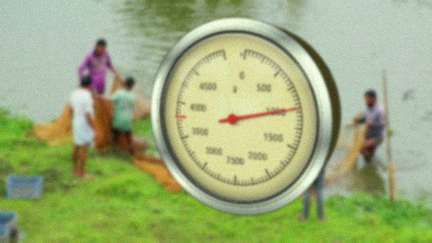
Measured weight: g 1000
